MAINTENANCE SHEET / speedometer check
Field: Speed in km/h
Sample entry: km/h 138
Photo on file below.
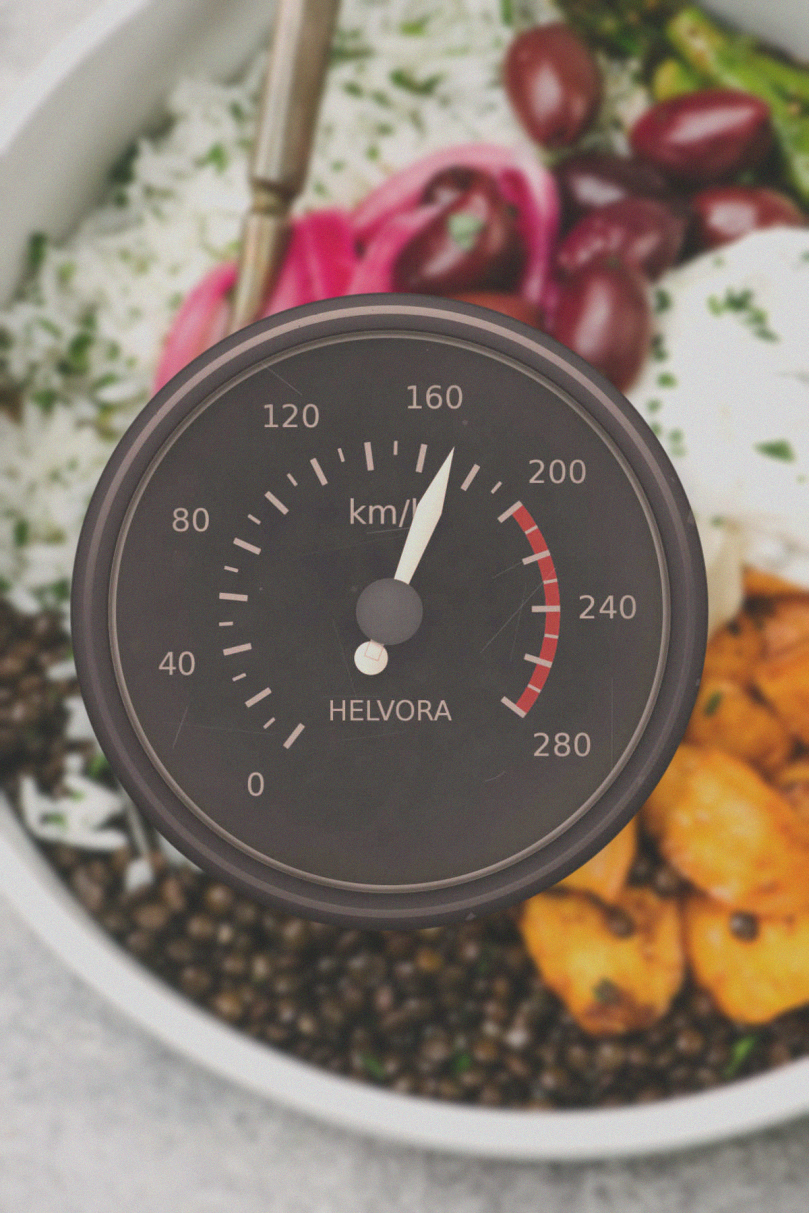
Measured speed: km/h 170
